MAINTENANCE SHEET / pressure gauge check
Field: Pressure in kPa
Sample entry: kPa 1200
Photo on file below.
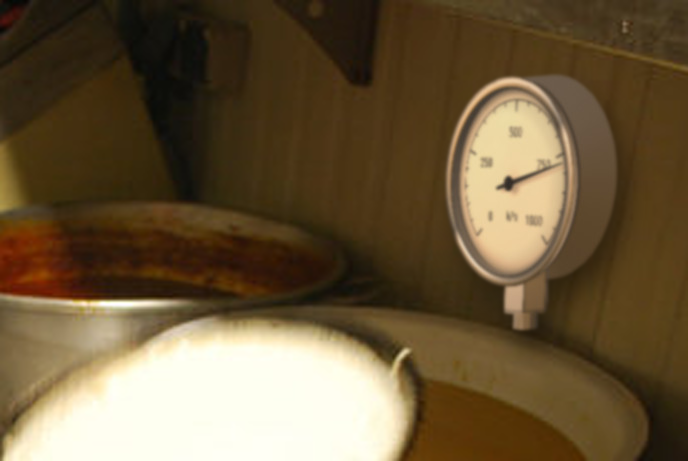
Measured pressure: kPa 775
